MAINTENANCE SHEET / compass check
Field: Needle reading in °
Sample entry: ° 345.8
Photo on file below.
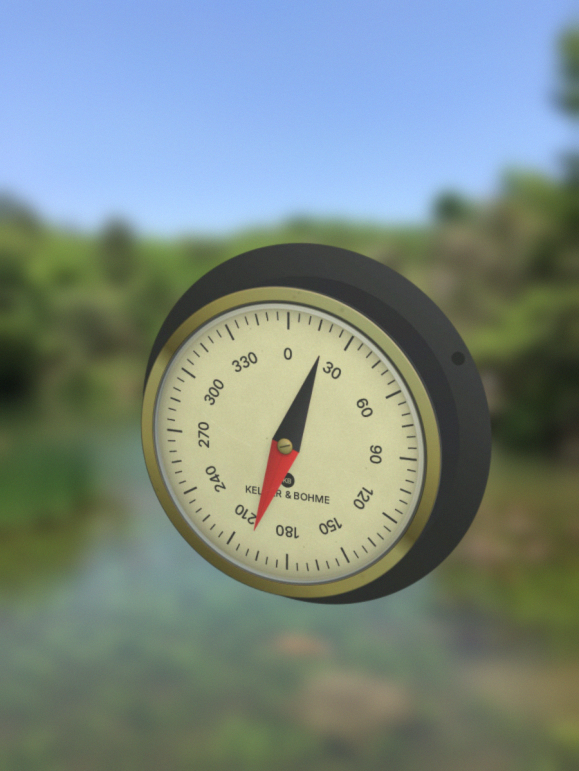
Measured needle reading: ° 200
